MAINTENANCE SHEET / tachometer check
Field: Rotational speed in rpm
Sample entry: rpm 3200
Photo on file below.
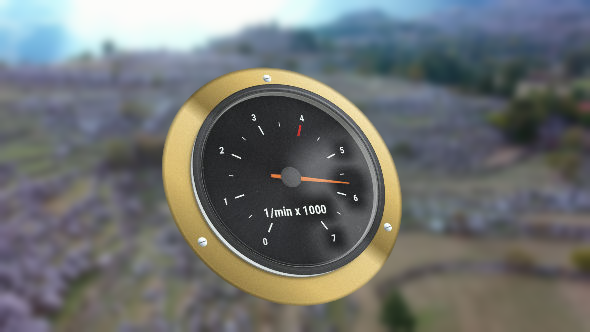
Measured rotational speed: rpm 5750
